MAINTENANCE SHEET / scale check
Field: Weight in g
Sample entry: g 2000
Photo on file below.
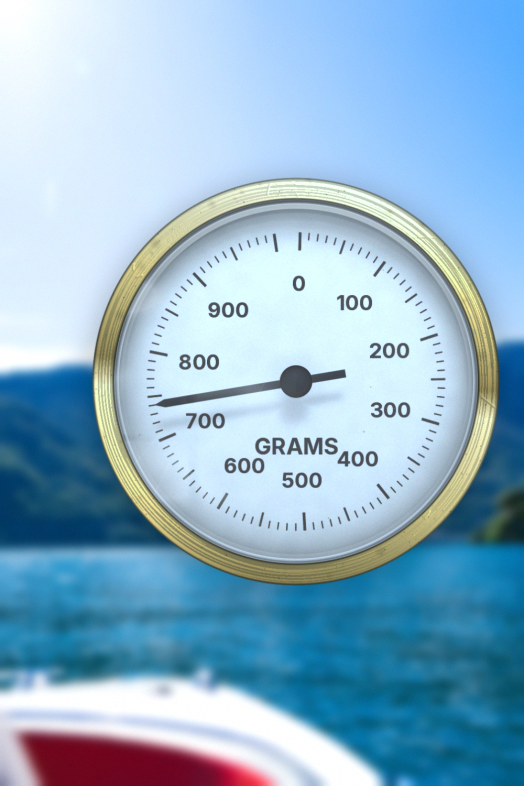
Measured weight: g 740
